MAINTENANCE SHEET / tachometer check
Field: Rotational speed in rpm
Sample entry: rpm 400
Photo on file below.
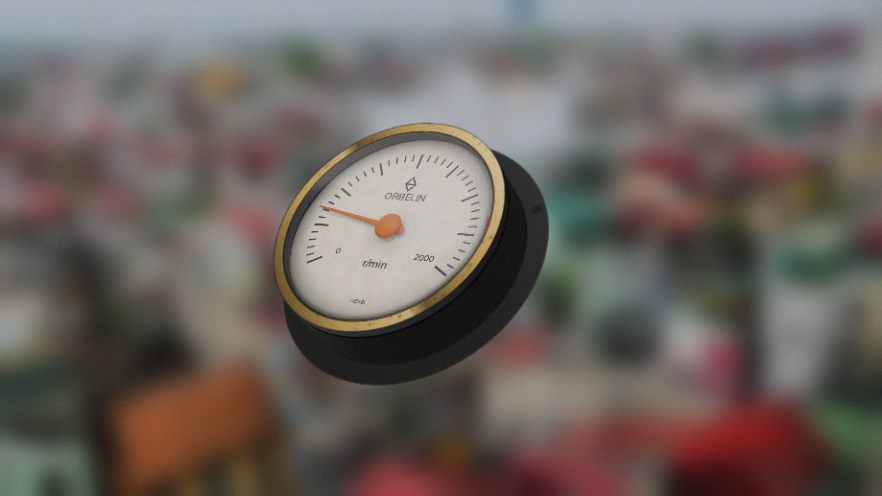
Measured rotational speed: rpm 350
